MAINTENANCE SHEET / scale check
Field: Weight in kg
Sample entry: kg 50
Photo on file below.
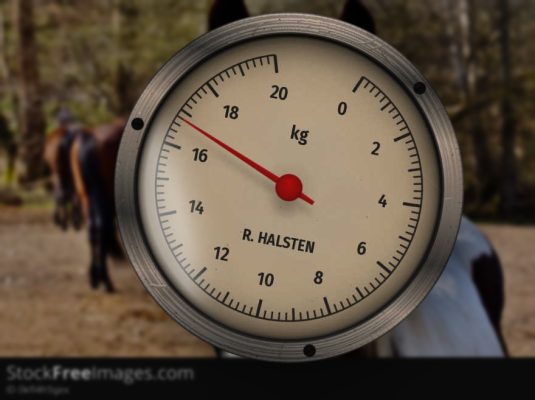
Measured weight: kg 16.8
